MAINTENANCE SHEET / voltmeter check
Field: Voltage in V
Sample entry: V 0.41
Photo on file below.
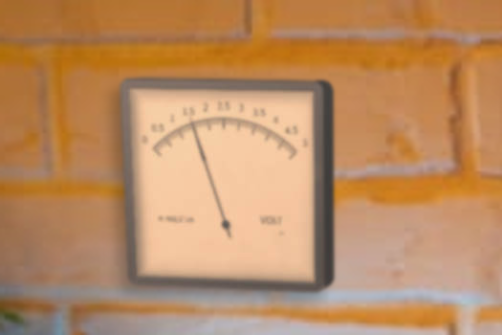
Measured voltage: V 1.5
